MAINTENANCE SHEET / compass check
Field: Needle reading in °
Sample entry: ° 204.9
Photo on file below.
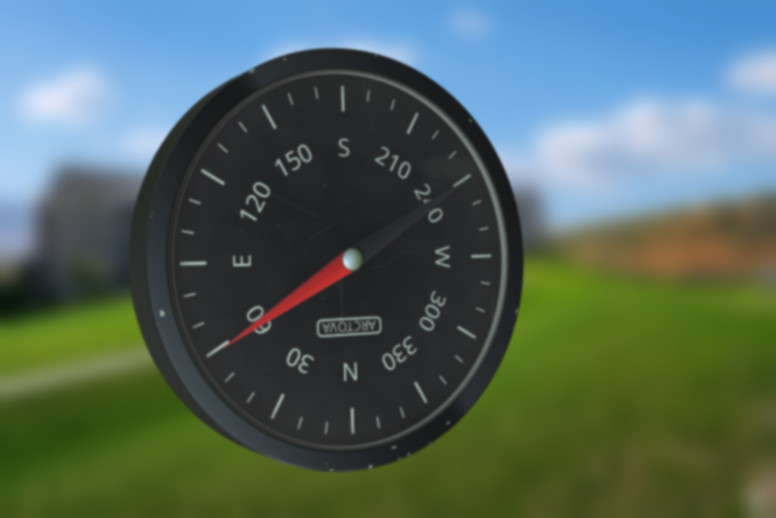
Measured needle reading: ° 60
